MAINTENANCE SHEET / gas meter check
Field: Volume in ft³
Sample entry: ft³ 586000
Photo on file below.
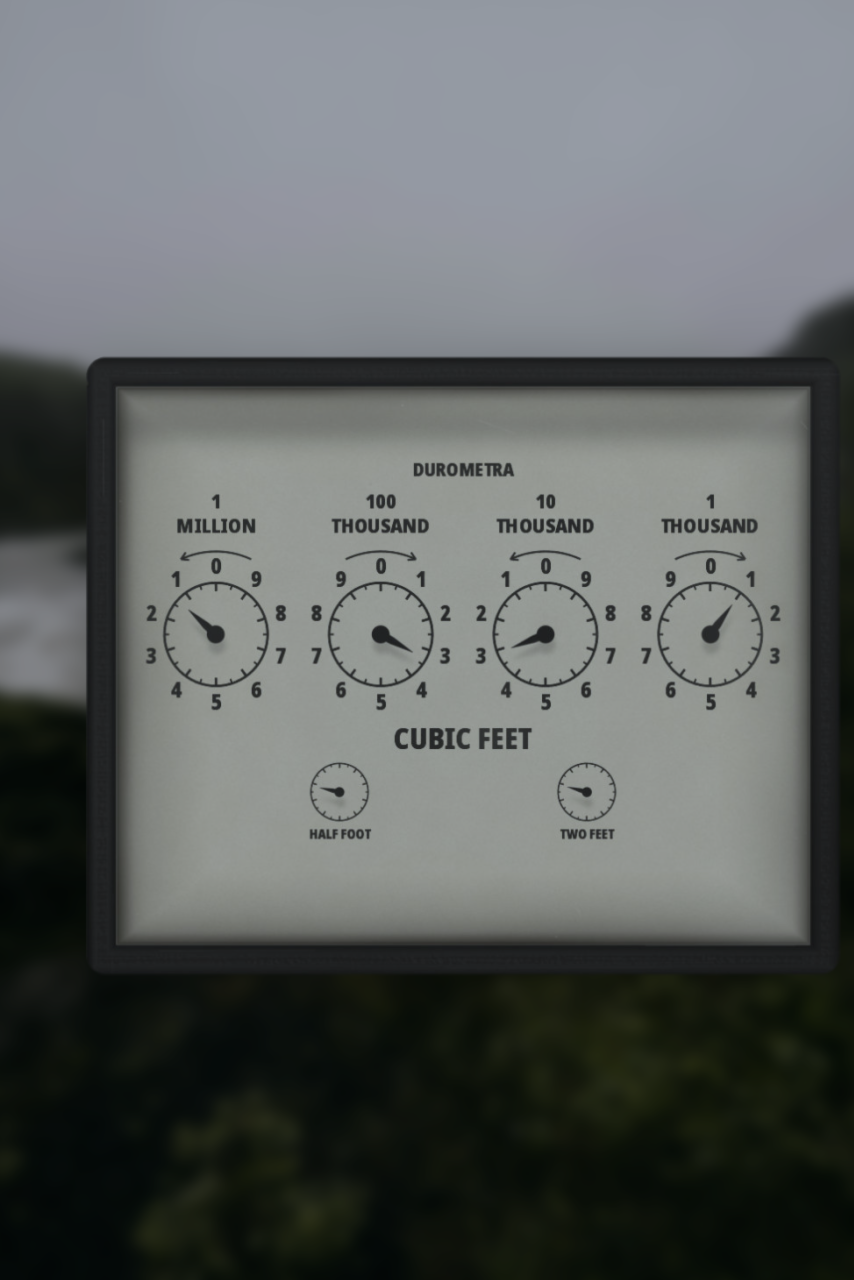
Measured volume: ft³ 133100
